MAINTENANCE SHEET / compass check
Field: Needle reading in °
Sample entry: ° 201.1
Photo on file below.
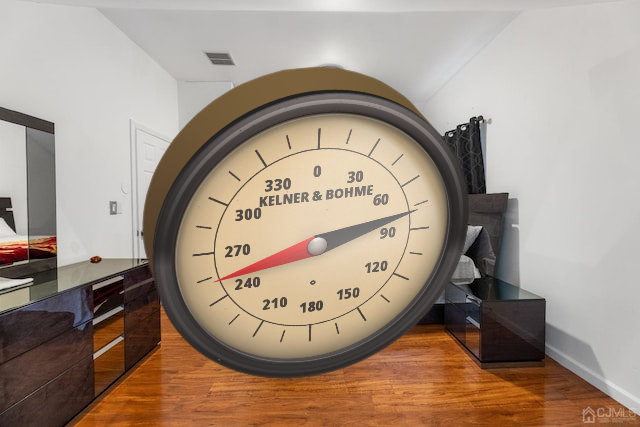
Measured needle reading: ° 255
